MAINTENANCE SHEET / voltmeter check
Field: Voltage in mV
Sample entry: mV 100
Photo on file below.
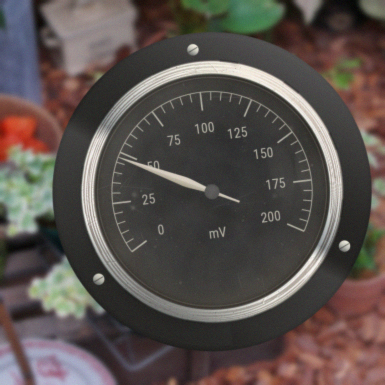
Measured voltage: mV 47.5
